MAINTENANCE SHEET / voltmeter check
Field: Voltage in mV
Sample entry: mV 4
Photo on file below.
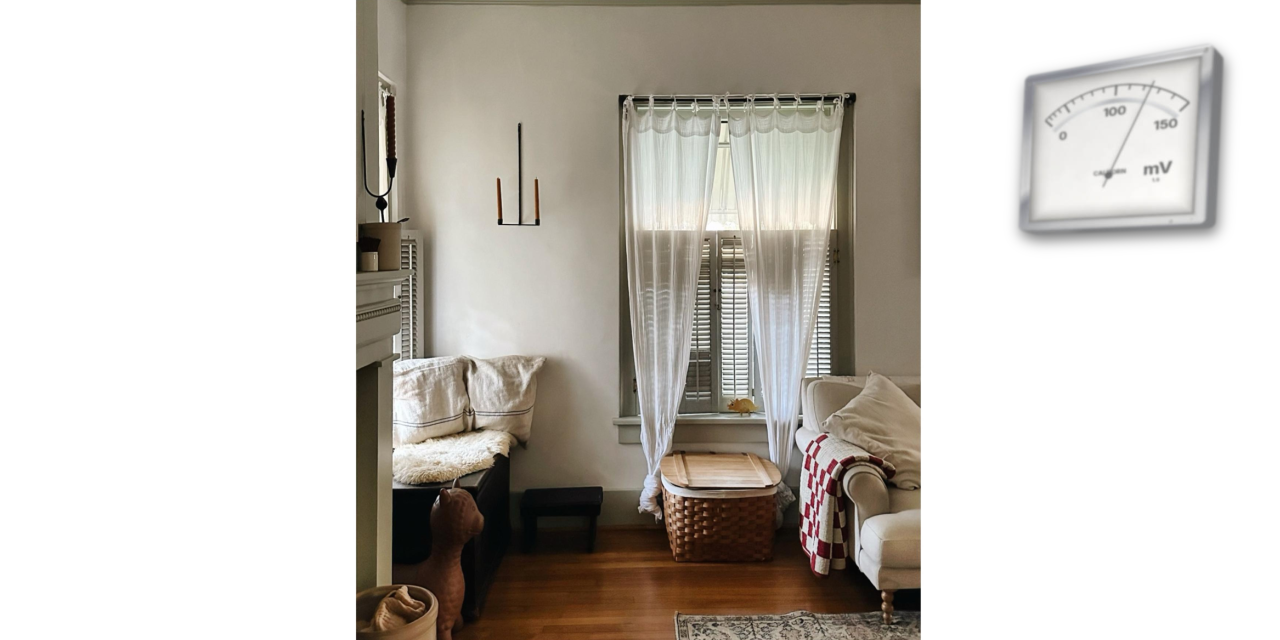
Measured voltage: mV 125
